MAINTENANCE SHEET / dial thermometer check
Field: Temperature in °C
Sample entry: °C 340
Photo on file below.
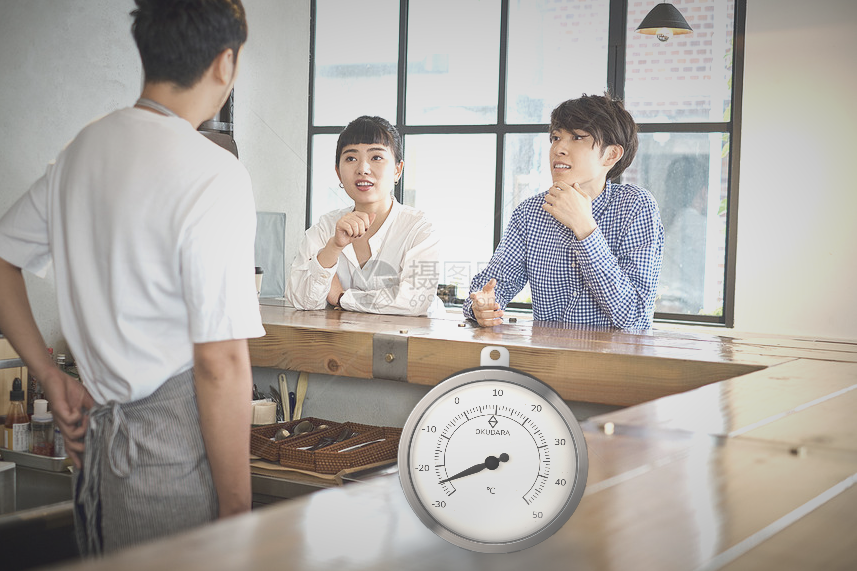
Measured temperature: °C -25
